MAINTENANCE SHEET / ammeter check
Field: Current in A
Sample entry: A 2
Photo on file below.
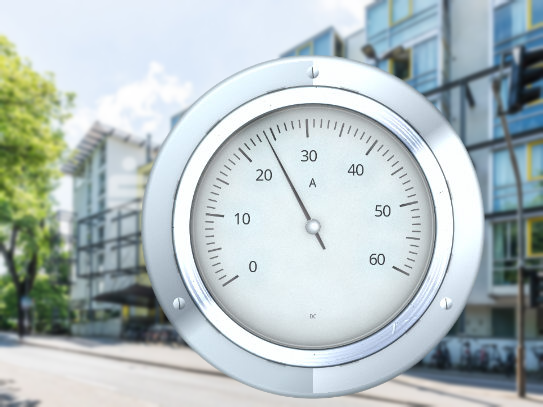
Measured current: A 24
